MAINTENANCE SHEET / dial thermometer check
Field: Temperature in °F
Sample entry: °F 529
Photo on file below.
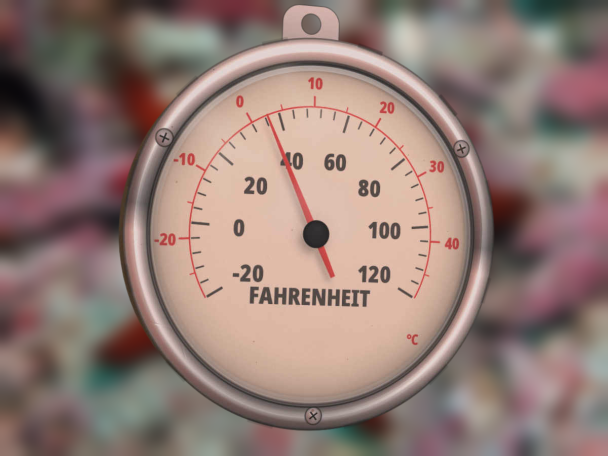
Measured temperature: °F 36
